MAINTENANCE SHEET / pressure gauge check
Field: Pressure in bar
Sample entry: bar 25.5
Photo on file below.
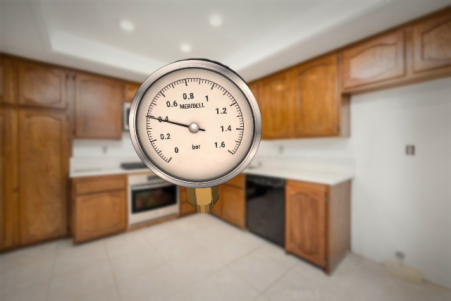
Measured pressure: bar 0.4
